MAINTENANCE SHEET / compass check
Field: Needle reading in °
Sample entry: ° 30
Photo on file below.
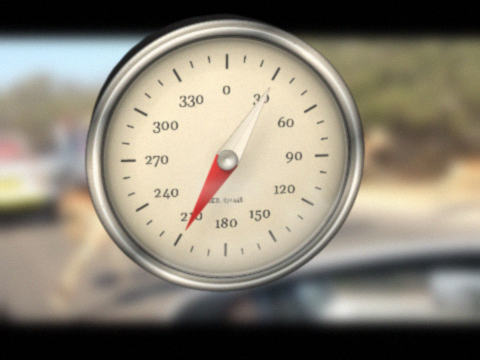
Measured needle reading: ° 210
